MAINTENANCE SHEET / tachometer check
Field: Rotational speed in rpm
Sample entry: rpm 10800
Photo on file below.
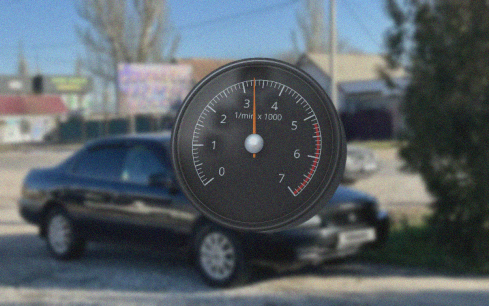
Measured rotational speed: rpm 3300
